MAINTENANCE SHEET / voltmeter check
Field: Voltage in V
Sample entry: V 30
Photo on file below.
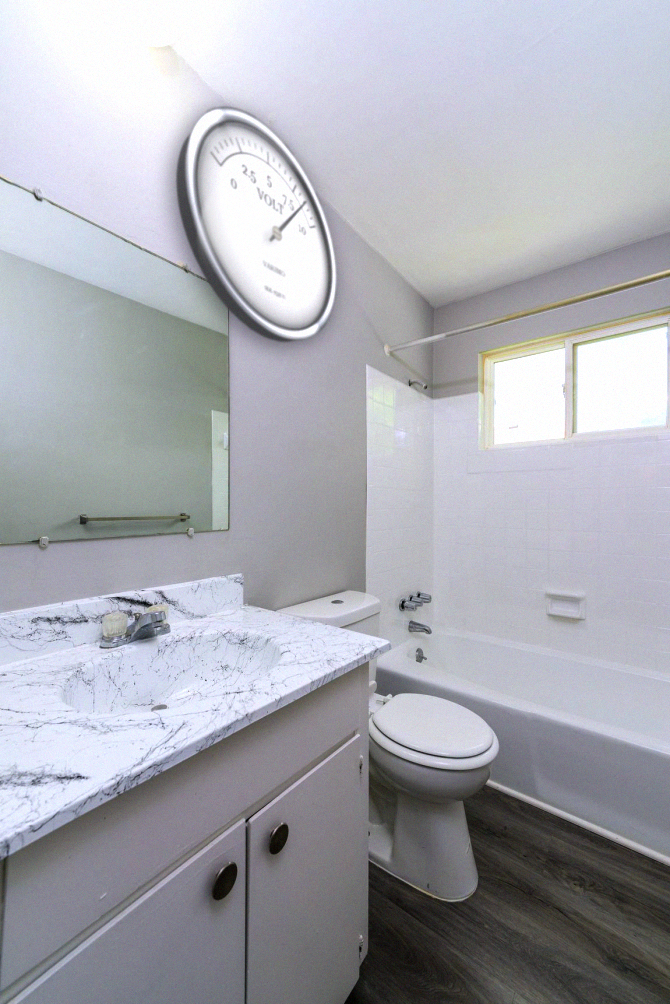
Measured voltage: V 8.5
